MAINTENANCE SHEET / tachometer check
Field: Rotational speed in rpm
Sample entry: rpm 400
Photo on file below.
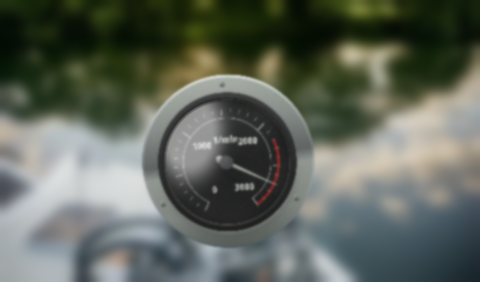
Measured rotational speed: rpm 2700
